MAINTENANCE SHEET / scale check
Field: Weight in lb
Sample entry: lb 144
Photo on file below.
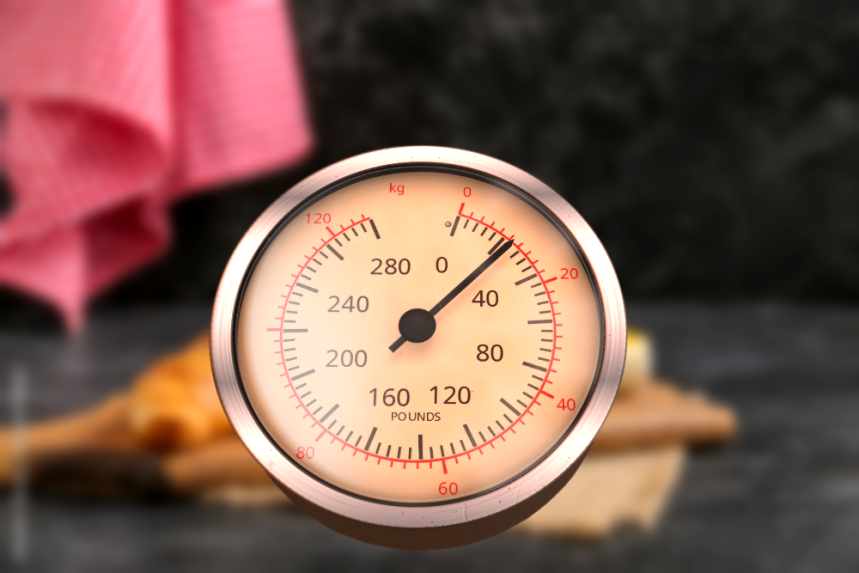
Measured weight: lb 24
